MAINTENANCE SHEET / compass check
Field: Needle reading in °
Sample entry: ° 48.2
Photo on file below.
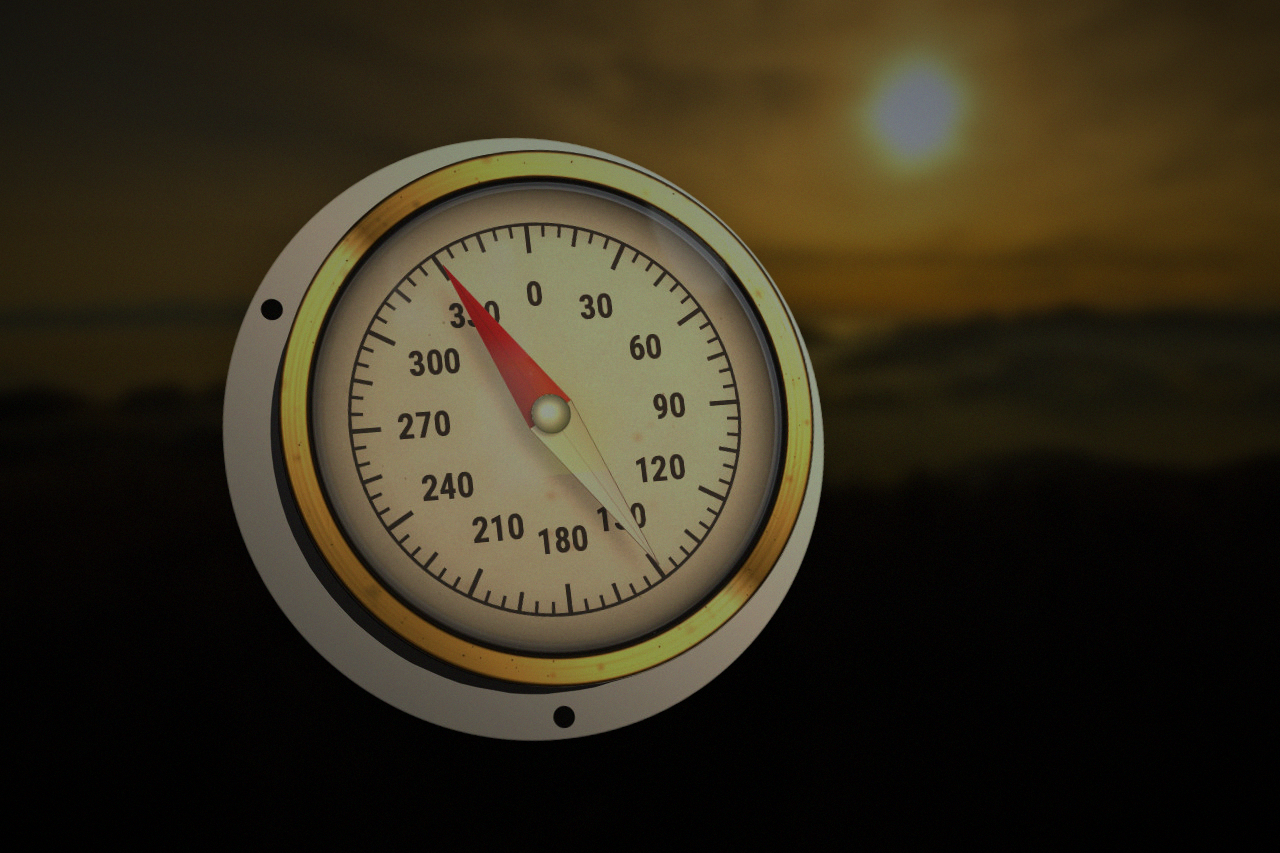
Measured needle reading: ° 330
